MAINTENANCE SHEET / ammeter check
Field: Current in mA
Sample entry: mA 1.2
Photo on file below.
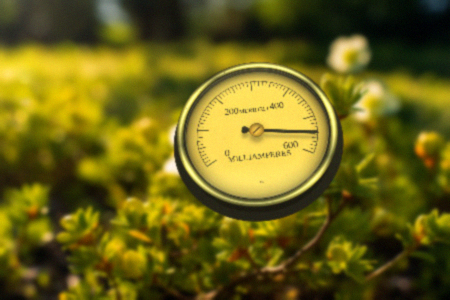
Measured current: mA 550
